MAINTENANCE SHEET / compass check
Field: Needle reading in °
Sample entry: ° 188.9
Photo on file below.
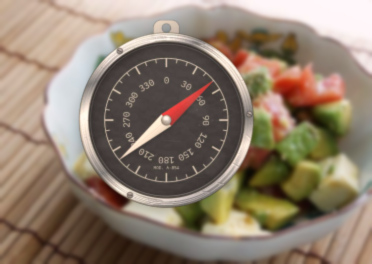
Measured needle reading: ° 50
